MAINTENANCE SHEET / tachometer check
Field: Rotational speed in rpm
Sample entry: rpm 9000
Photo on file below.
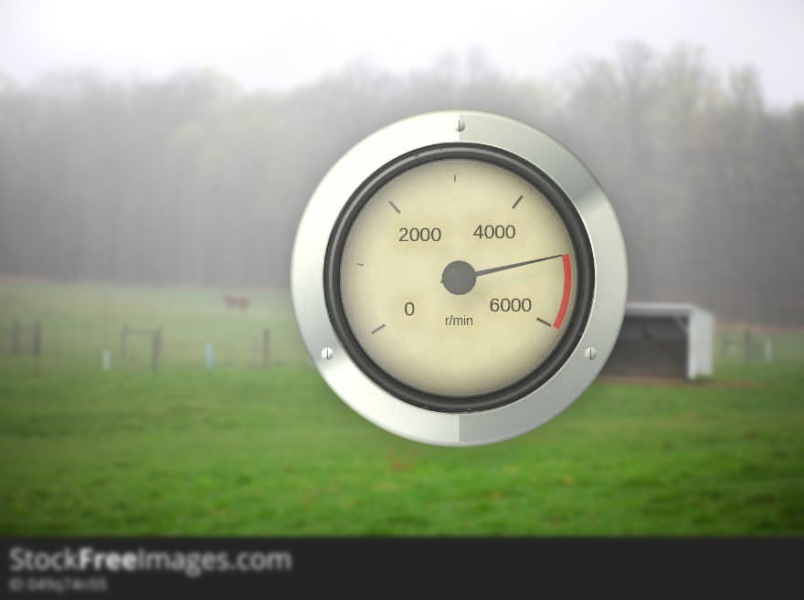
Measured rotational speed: rpm 5000
